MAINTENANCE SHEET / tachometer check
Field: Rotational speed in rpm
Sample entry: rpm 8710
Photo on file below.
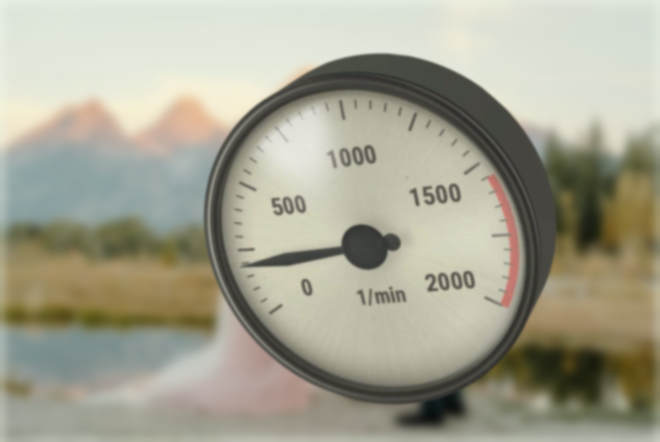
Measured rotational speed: rpm 200
